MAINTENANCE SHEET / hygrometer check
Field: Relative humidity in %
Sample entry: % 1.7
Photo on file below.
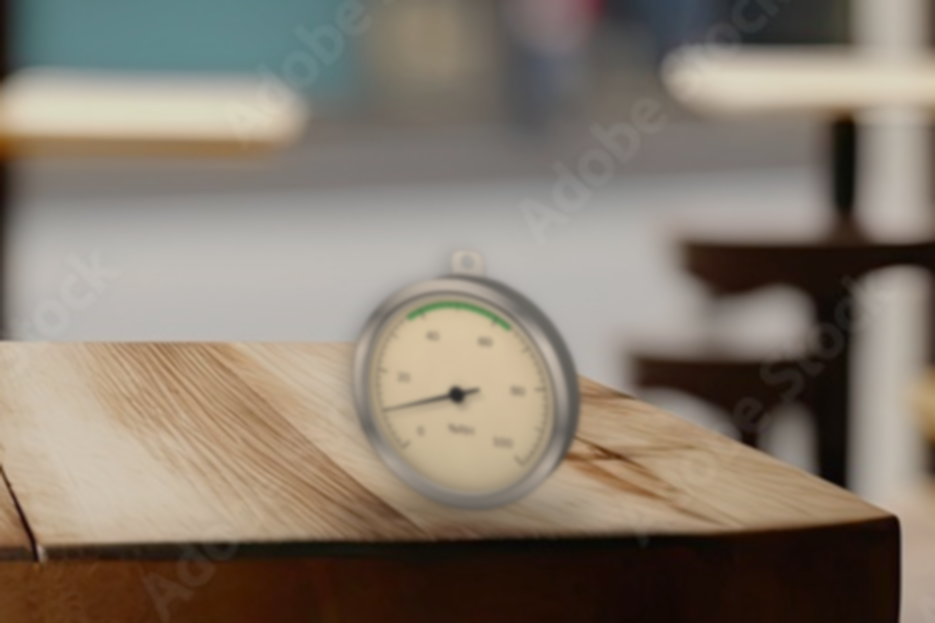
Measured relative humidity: % 10
